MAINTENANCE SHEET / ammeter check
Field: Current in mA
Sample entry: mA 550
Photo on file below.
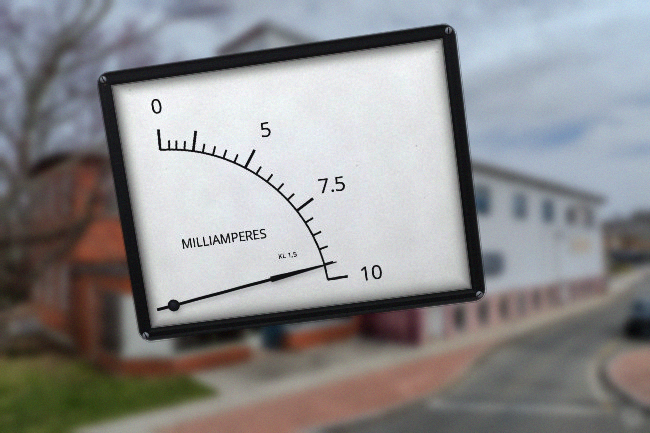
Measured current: mA 9.5
